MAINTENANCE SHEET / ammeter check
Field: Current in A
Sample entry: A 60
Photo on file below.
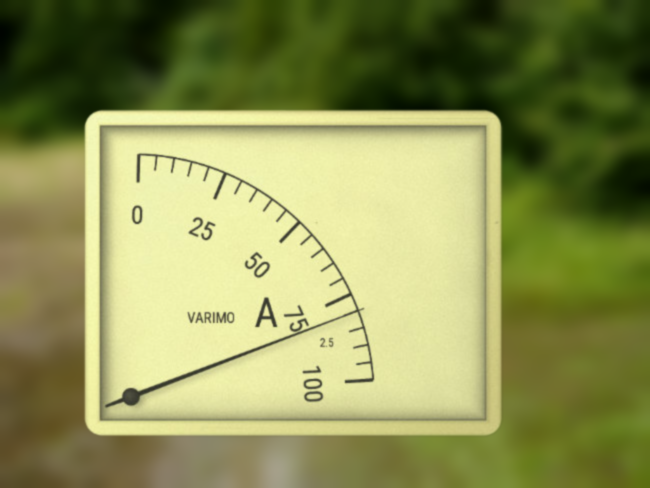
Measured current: A 80
